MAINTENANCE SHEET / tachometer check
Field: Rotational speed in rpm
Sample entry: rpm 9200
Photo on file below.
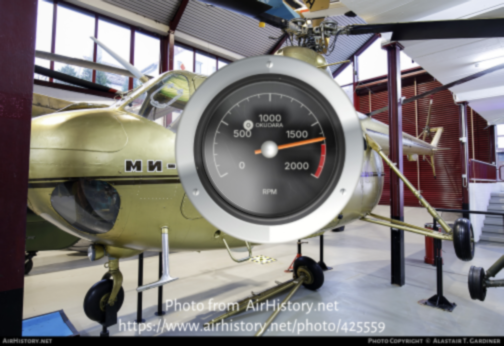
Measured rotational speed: rpm 1650
